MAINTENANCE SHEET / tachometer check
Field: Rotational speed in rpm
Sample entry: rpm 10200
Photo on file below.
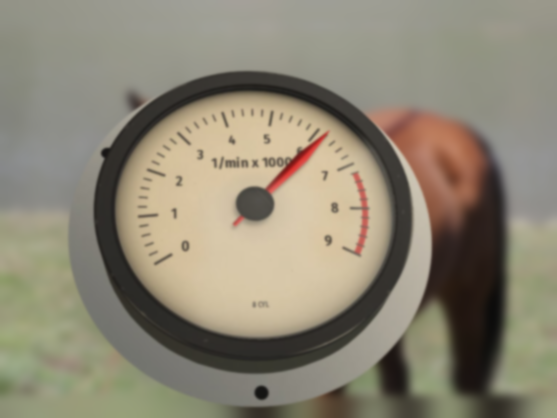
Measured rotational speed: rpm 6200
